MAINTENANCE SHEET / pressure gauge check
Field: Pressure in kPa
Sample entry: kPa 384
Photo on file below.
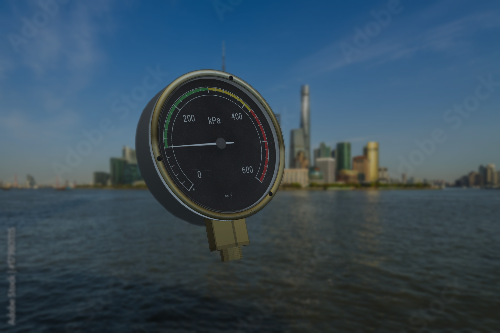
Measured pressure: kPa 100
